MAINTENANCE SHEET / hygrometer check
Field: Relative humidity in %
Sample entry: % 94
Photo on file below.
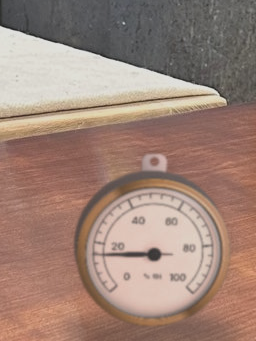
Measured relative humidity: % 16
